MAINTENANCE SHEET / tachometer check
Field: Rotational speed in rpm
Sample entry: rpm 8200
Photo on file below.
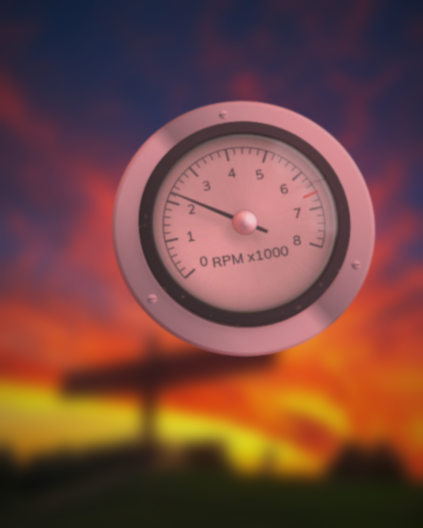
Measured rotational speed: rpm 2200
